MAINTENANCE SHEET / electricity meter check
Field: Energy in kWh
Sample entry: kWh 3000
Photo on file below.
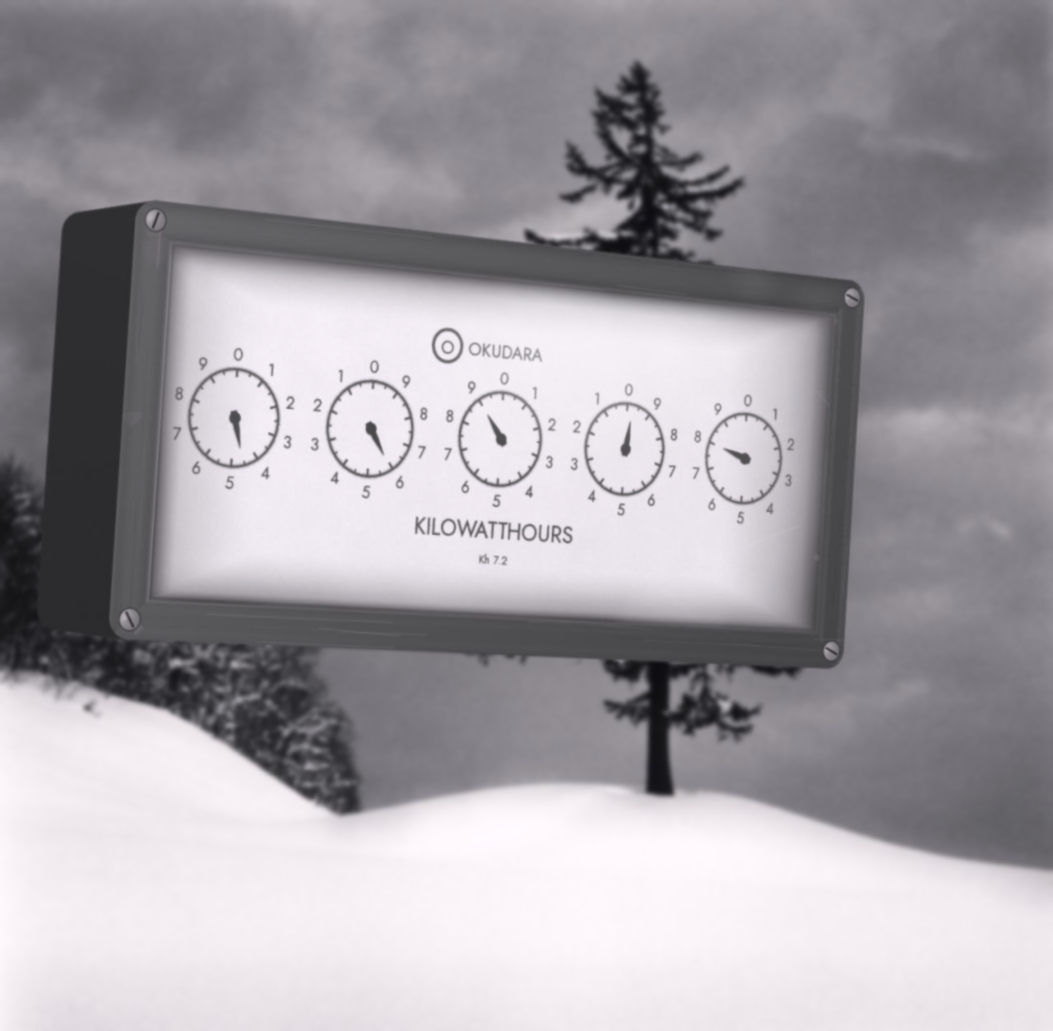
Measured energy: kWh 45898
